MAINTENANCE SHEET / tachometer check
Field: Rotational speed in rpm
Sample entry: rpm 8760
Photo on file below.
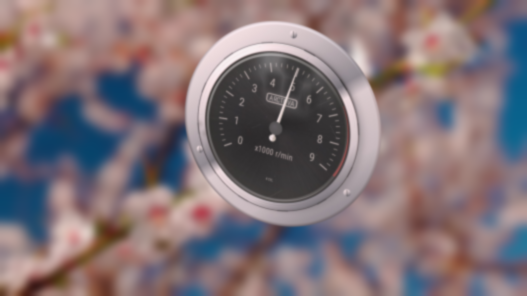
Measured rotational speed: rpm 5000
